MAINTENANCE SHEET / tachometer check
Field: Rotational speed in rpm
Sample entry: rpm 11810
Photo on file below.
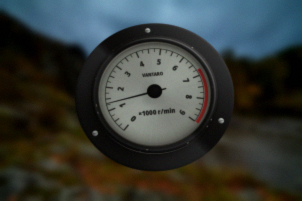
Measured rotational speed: rpm 1250
